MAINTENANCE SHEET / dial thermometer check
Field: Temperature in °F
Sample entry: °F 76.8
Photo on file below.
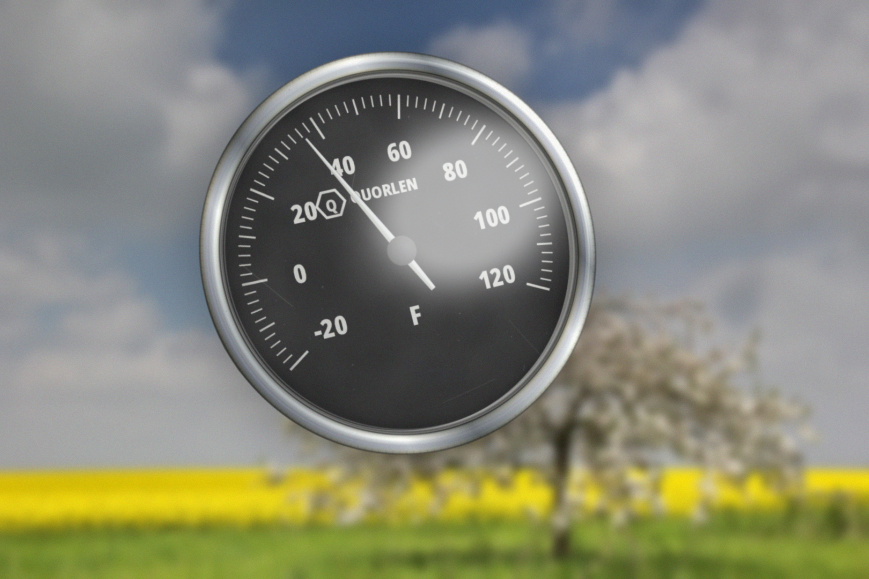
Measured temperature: °F 36
